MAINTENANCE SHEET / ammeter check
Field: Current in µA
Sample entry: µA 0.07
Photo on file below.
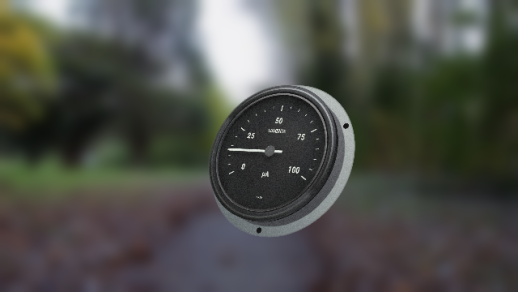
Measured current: µA 12.5
